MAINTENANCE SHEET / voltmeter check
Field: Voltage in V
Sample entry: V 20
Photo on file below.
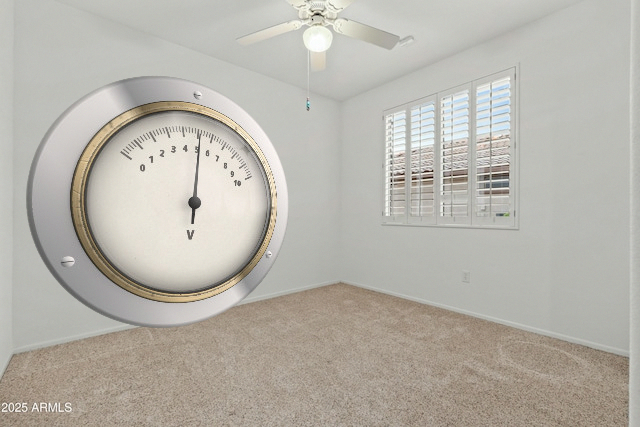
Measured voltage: V 5
